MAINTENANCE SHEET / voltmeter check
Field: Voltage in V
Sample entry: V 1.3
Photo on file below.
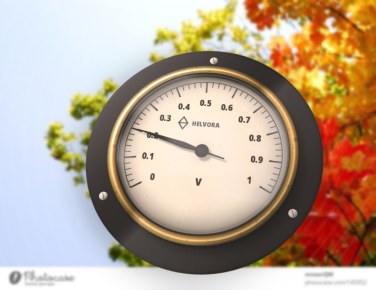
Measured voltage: V 0.2
